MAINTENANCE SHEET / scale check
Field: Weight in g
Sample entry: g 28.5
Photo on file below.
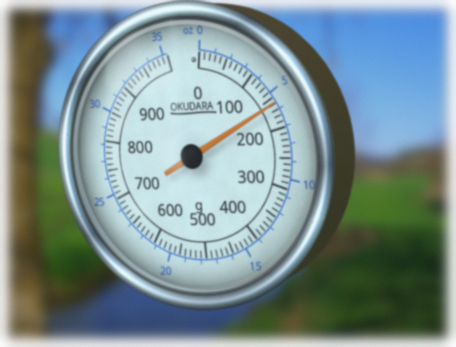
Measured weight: g 160
